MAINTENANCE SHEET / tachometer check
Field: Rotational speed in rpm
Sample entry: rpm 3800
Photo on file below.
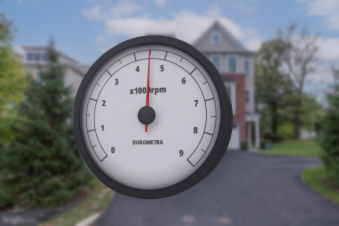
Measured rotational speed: rpm 4500
